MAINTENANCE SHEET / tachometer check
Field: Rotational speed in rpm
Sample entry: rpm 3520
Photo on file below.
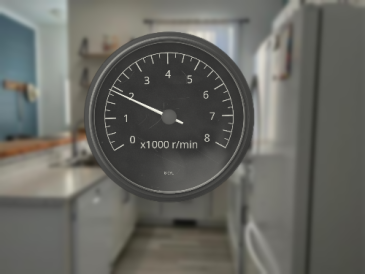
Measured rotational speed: rpm 1875
